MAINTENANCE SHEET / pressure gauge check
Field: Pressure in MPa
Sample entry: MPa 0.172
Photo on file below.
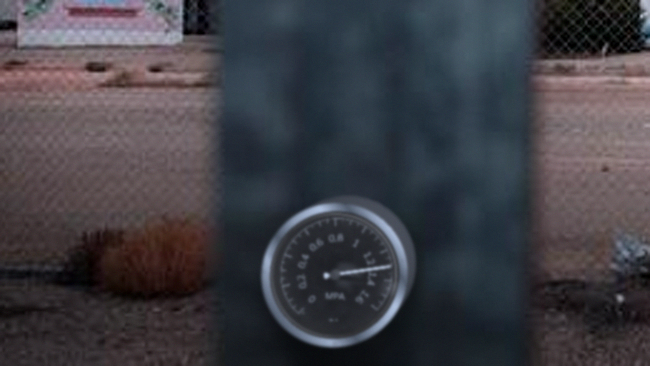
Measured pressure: MPa 1.3
